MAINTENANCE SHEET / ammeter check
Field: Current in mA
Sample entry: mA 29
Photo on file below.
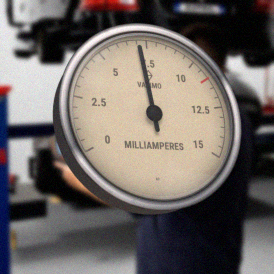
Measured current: mA 7
